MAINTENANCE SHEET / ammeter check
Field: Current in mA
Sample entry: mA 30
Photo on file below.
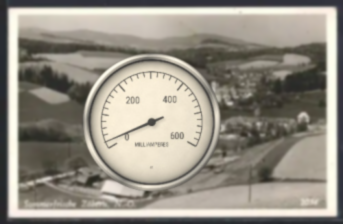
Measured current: mA 20
